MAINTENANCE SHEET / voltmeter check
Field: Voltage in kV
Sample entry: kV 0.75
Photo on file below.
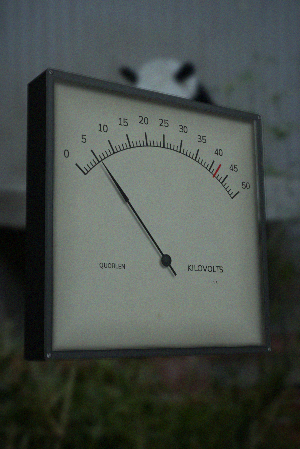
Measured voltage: kV 5
